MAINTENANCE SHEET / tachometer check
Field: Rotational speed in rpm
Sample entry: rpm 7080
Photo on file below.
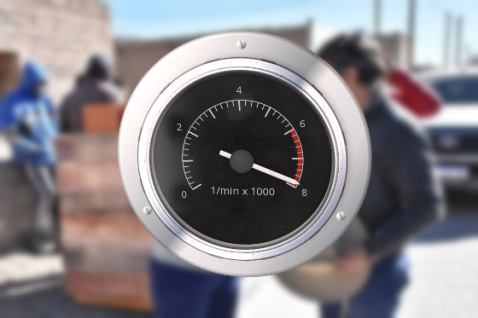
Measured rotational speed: rpm 7800
